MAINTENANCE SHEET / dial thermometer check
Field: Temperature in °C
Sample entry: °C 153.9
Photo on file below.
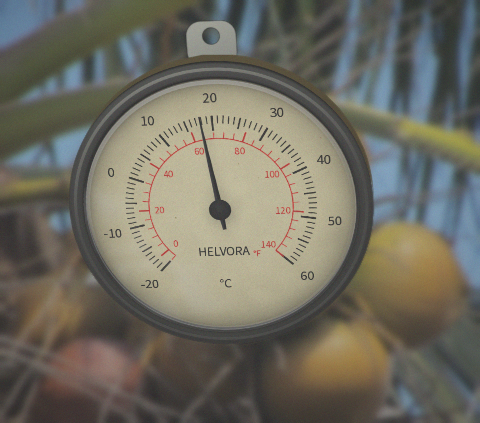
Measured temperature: °C 18
